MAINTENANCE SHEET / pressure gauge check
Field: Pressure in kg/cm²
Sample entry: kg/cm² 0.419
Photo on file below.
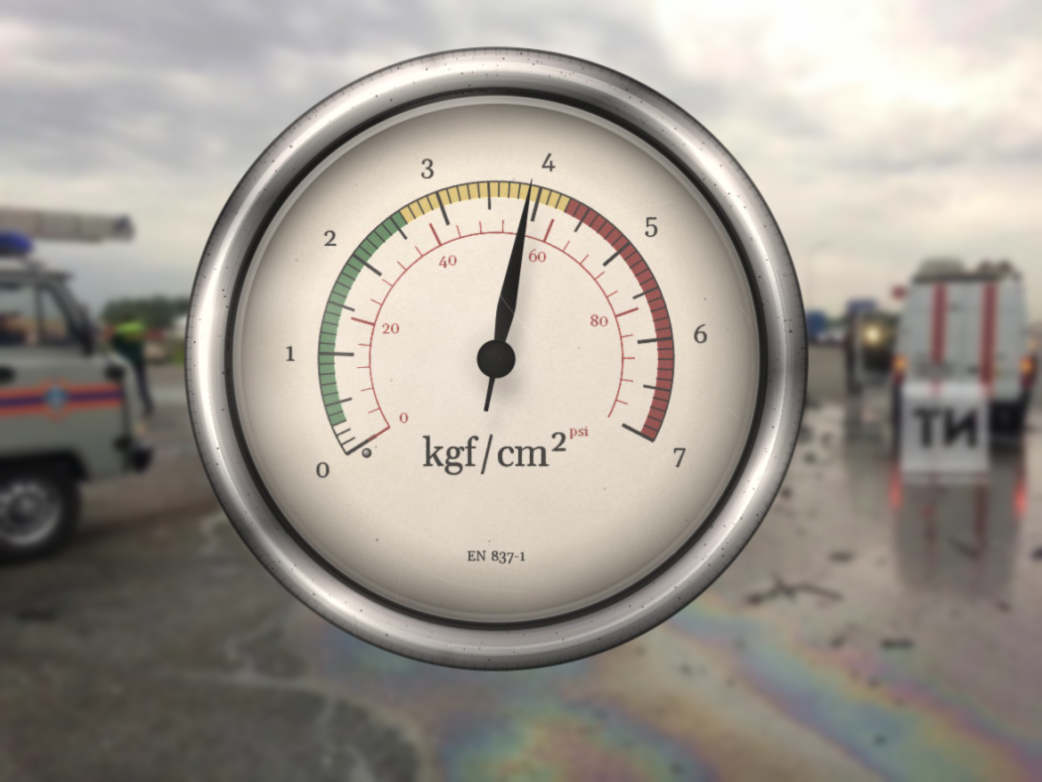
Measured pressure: kg/cm² 3.9
